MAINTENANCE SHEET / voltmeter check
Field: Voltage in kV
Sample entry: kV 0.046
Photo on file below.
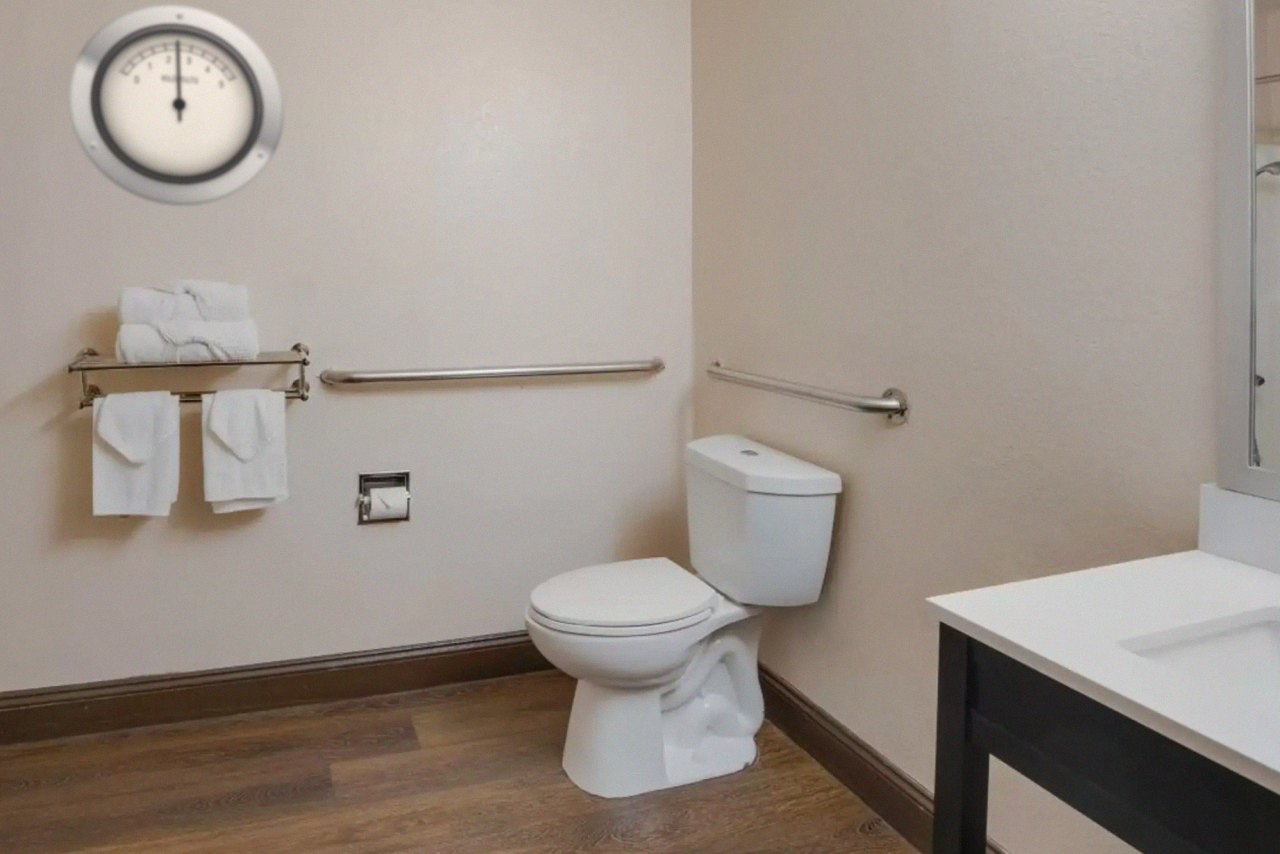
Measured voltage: kV 2.5
